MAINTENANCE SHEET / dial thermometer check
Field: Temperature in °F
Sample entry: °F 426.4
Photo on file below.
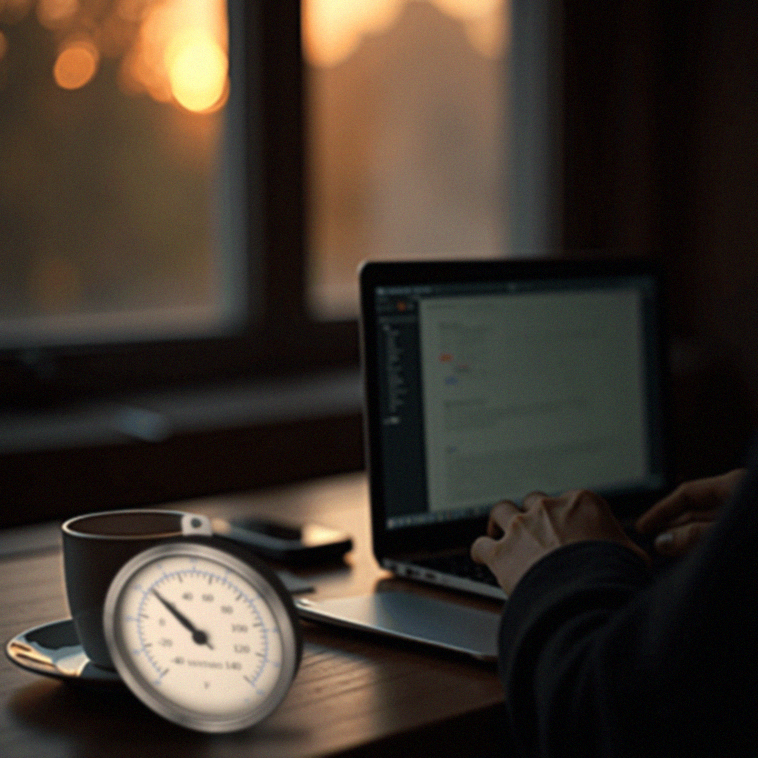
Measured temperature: °F 20
